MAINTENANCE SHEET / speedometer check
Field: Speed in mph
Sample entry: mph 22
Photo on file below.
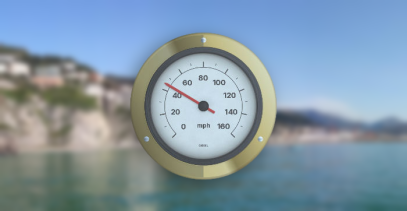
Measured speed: mph 45
